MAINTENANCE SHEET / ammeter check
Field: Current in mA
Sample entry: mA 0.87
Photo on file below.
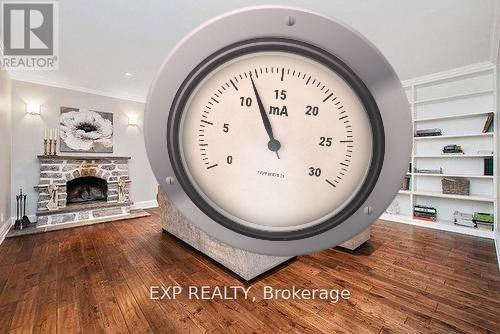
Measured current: mA 12
